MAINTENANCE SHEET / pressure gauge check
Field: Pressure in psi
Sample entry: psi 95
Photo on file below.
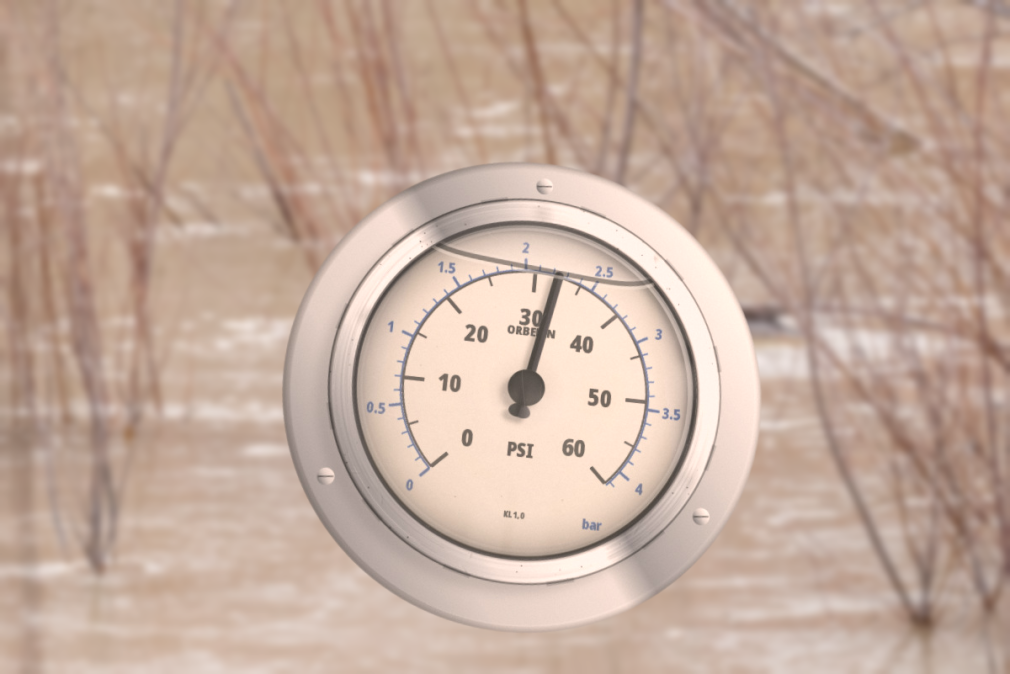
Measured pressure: psi 32.5
